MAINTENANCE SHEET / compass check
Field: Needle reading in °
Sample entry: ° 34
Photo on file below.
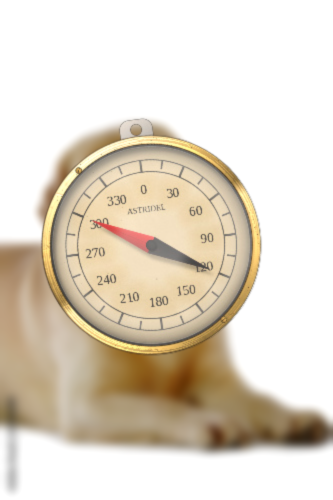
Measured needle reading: ° 300
